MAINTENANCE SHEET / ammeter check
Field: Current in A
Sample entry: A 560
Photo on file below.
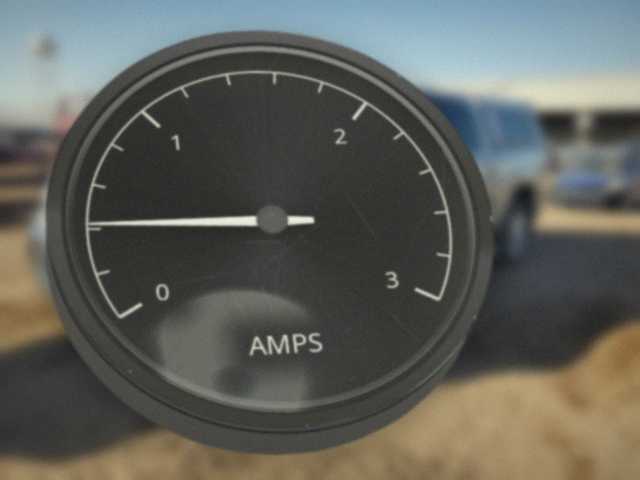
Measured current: A 0.4
